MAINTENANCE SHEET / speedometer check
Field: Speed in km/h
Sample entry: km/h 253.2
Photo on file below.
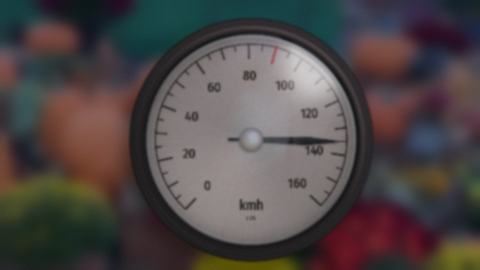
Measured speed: km/h 135
